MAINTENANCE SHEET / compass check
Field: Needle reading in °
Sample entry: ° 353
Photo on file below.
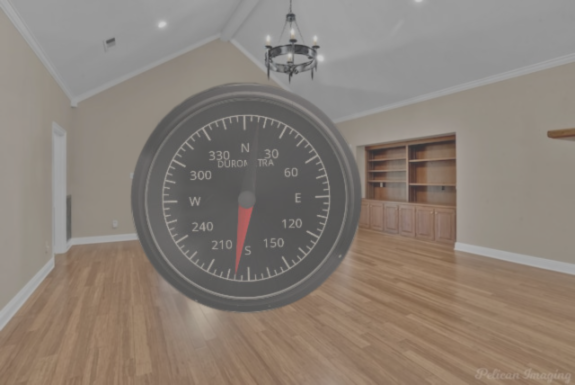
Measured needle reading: ° 190
